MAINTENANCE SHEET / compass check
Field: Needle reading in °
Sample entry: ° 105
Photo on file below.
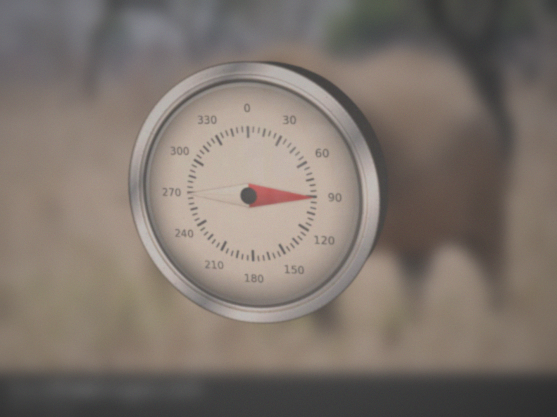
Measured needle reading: ° 90
